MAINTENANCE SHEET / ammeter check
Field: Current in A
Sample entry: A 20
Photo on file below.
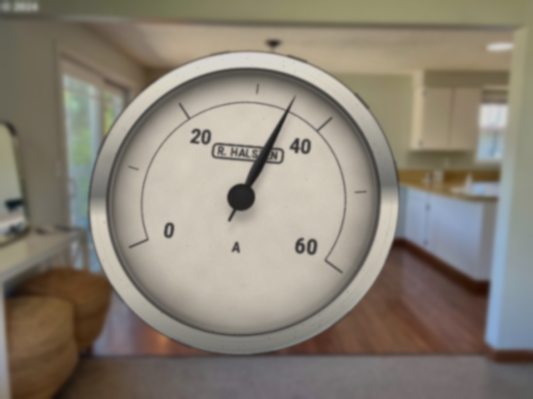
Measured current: A 35
